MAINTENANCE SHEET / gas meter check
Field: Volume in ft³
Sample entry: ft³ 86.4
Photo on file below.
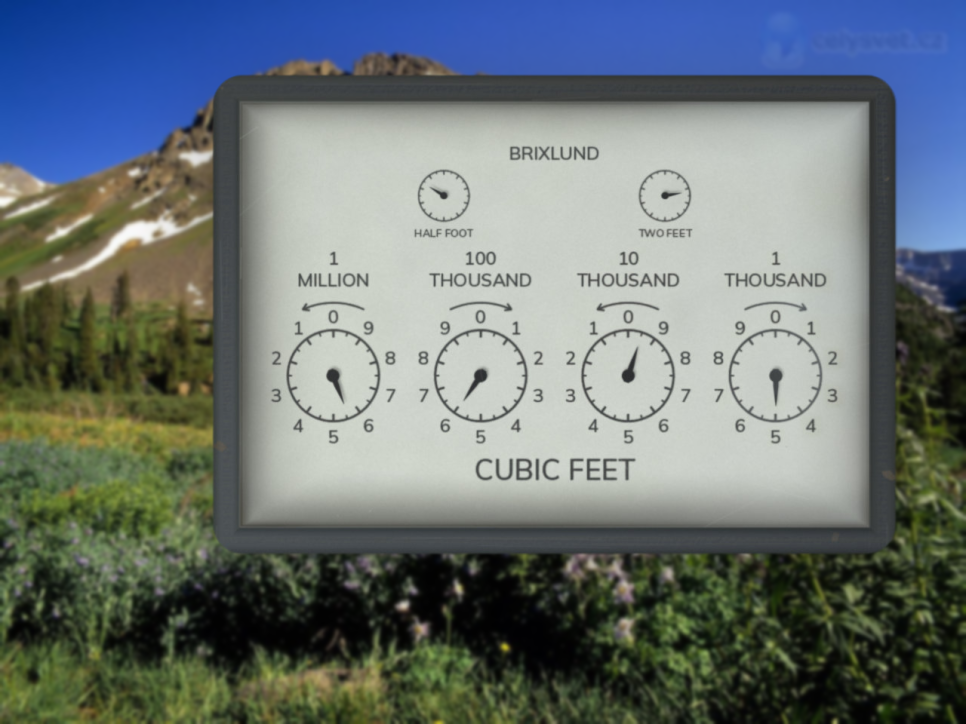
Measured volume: ft³ 559500
